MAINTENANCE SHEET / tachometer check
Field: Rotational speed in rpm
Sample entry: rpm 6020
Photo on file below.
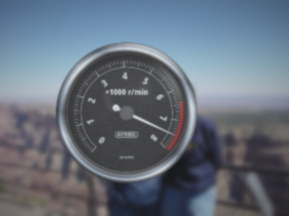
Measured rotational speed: rpm 7500
